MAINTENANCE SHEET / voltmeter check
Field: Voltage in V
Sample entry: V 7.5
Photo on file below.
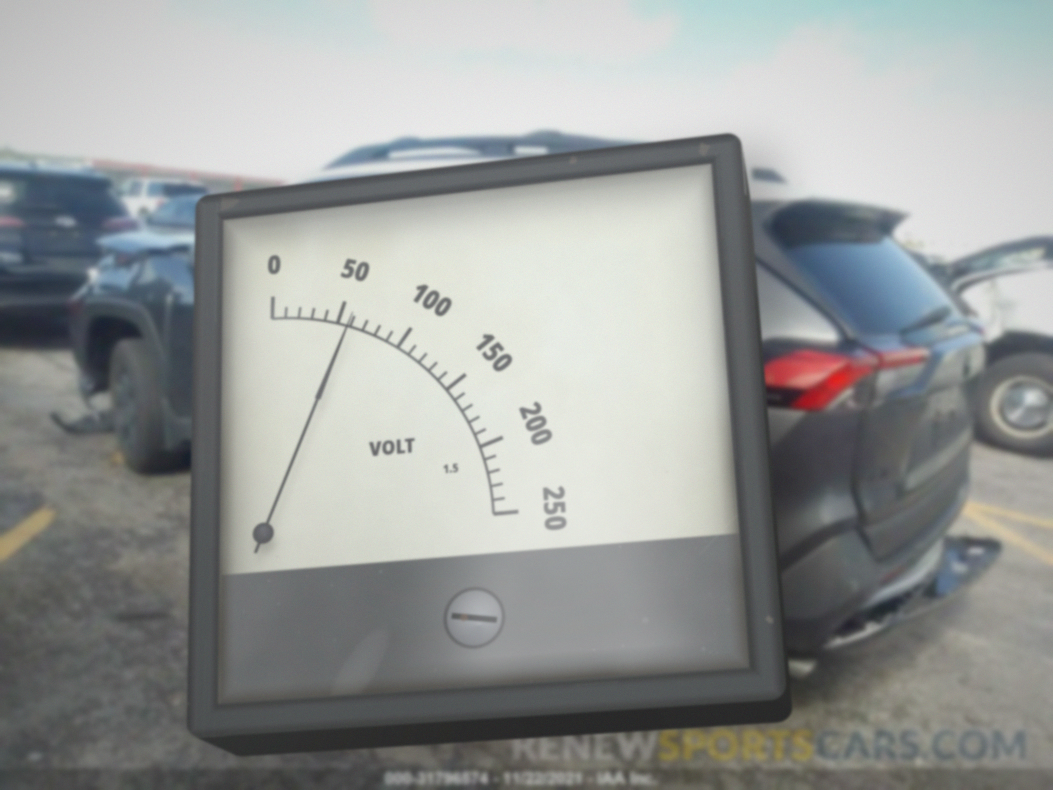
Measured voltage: V 60
